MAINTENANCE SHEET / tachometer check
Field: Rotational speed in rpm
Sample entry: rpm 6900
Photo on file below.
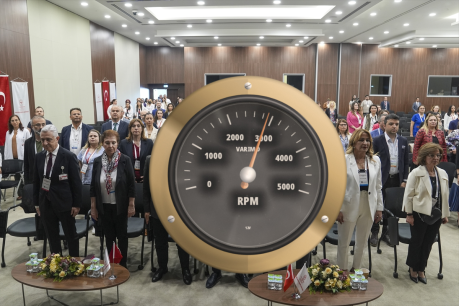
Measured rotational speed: rpm 2900
